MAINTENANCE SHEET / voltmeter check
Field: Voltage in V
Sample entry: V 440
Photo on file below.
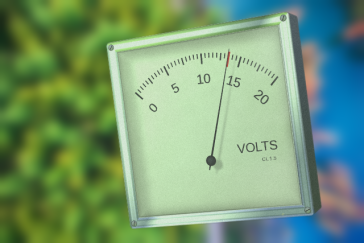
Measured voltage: V 13.5
